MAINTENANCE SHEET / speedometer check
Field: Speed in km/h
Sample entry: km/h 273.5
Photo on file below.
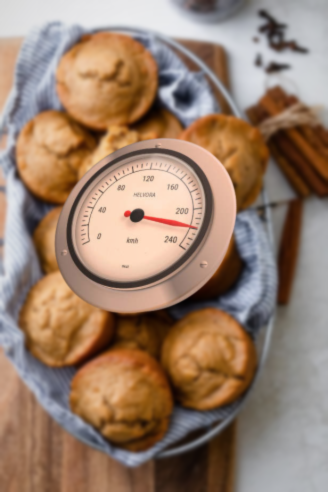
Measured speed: km/h 220
